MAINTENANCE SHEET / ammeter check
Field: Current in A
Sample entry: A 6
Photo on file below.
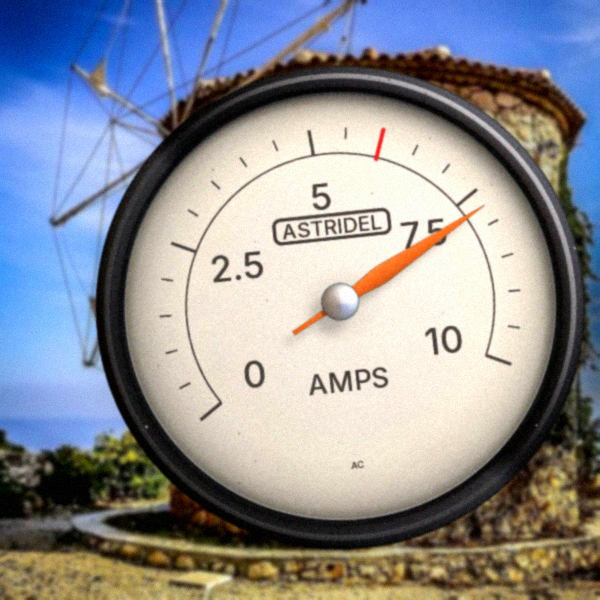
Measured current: A 7.75
